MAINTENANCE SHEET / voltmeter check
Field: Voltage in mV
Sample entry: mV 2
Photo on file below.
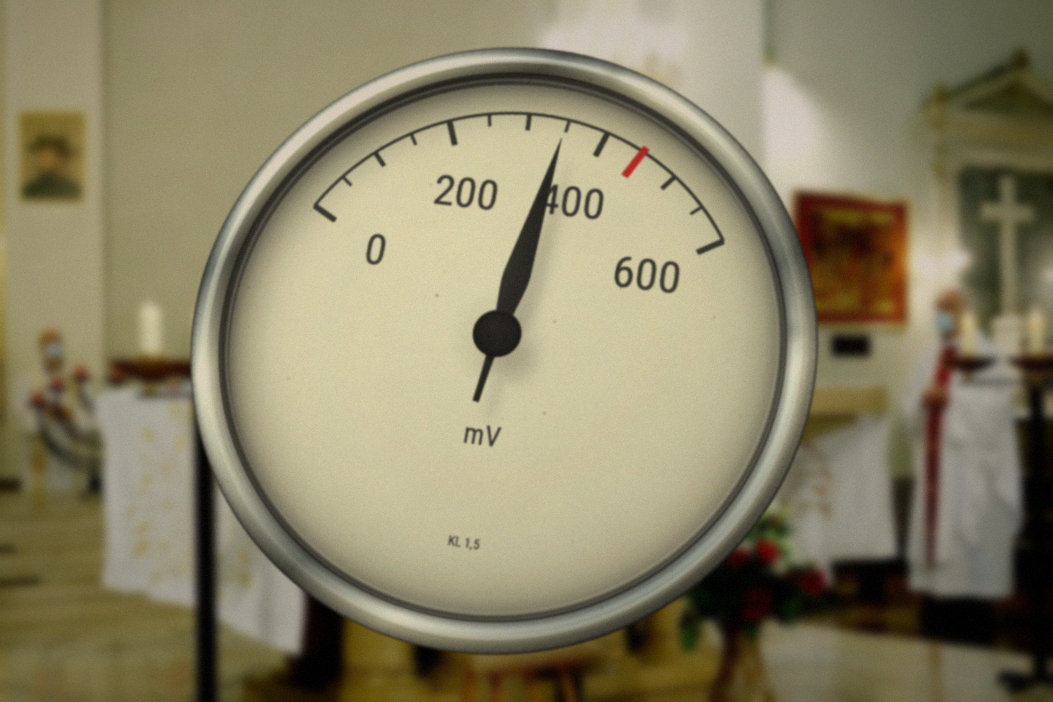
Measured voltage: mV 350
